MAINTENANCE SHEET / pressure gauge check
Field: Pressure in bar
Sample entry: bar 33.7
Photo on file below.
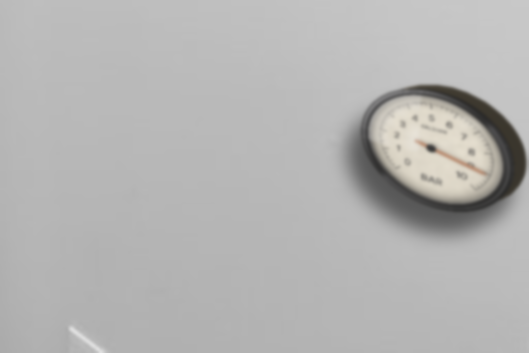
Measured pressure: bar 9
